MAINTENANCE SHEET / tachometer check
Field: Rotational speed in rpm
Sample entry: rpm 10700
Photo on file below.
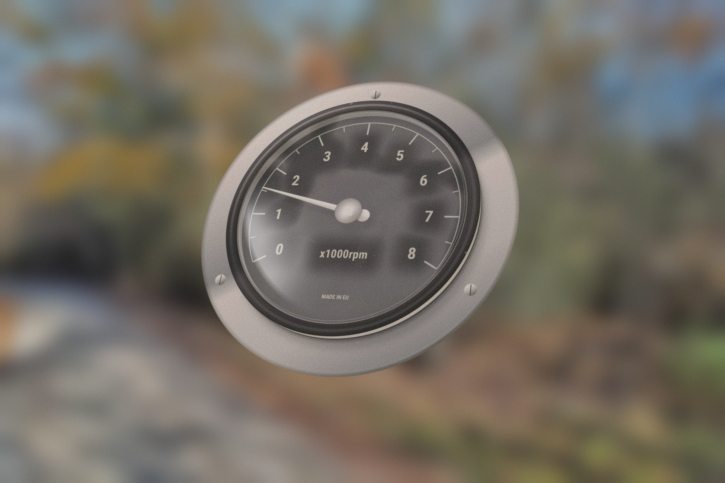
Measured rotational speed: rpm 1500
